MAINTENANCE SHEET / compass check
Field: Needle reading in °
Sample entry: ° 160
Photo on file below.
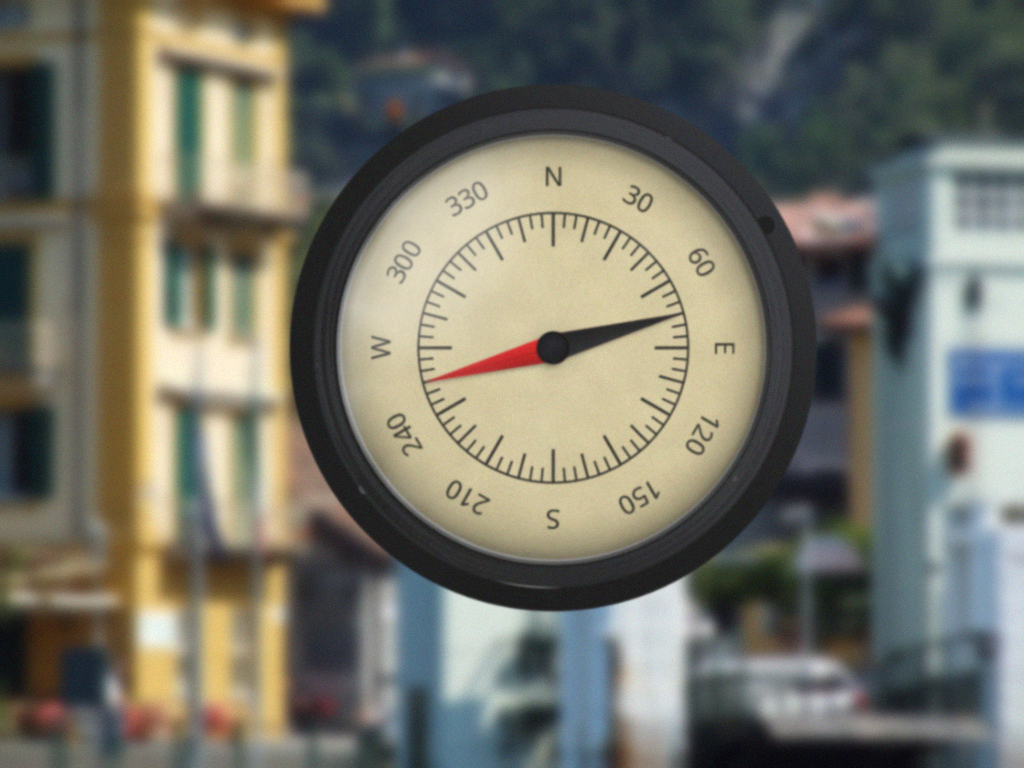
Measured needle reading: ° 255
